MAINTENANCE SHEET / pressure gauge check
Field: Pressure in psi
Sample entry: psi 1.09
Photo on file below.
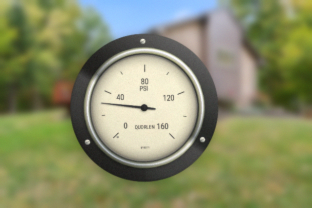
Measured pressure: psi 30
